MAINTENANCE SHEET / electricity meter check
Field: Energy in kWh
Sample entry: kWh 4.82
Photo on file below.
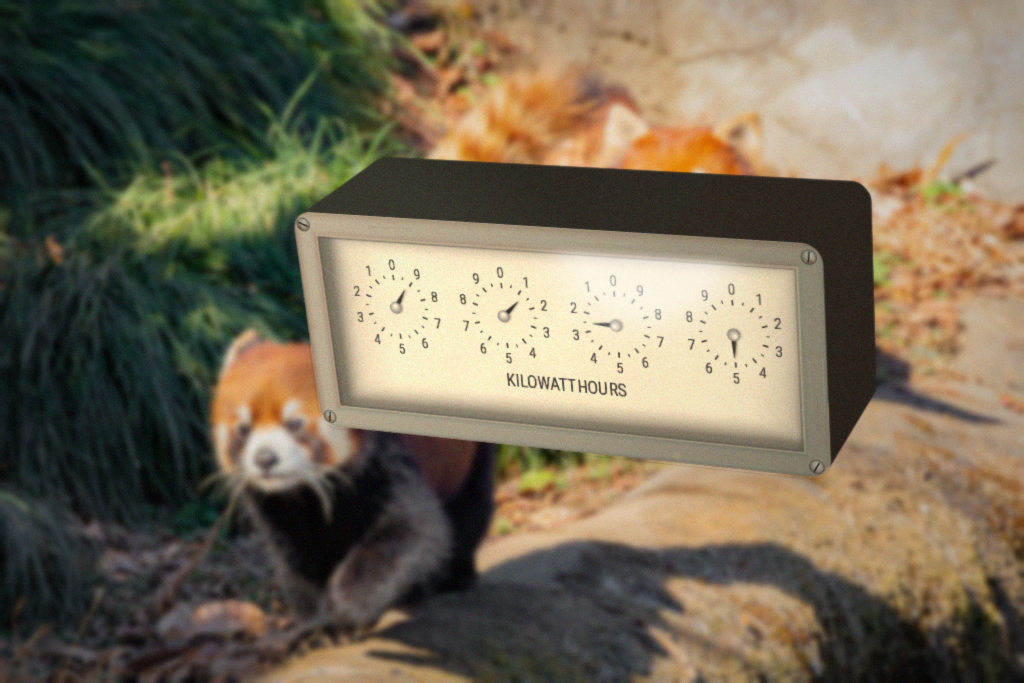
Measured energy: kWh 9125
